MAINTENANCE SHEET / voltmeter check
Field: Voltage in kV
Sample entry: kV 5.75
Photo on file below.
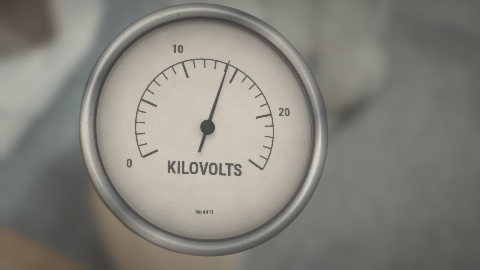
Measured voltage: kV 14
